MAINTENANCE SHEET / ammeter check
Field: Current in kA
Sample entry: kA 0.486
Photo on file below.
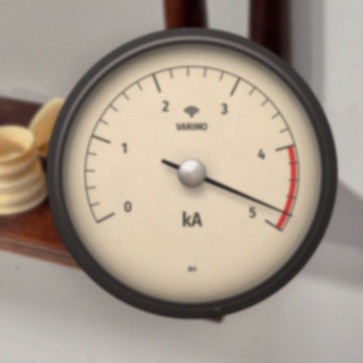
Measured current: kA 4.8
